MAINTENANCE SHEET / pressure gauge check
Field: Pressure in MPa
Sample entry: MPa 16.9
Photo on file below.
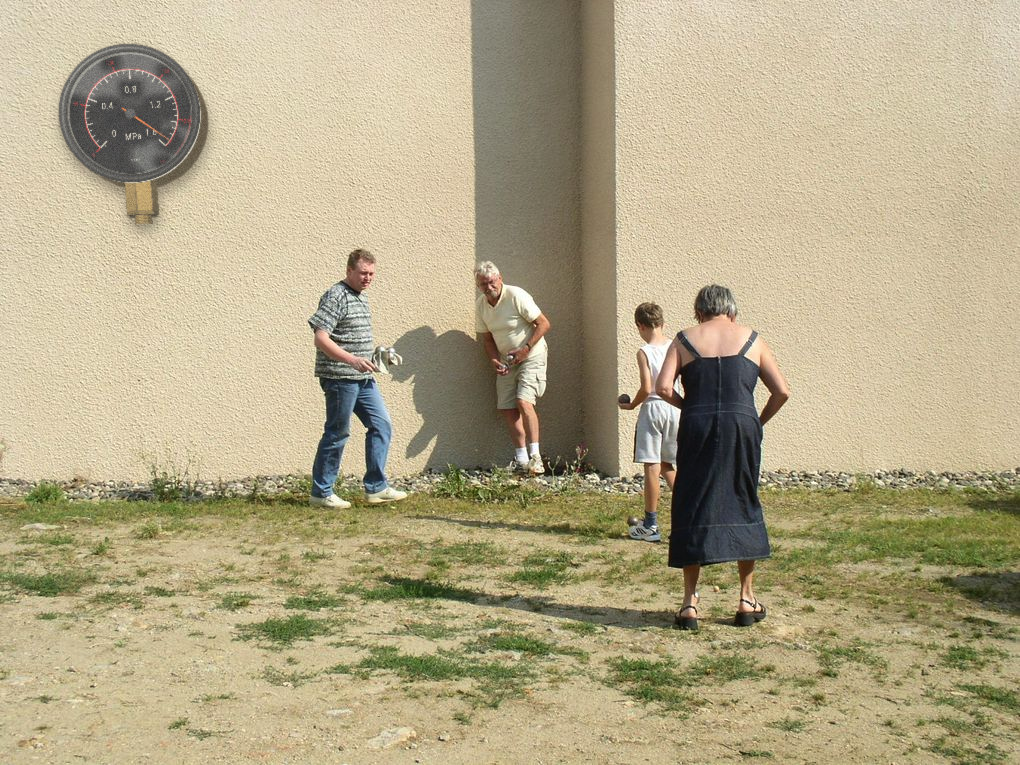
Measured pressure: MPa 1.55
